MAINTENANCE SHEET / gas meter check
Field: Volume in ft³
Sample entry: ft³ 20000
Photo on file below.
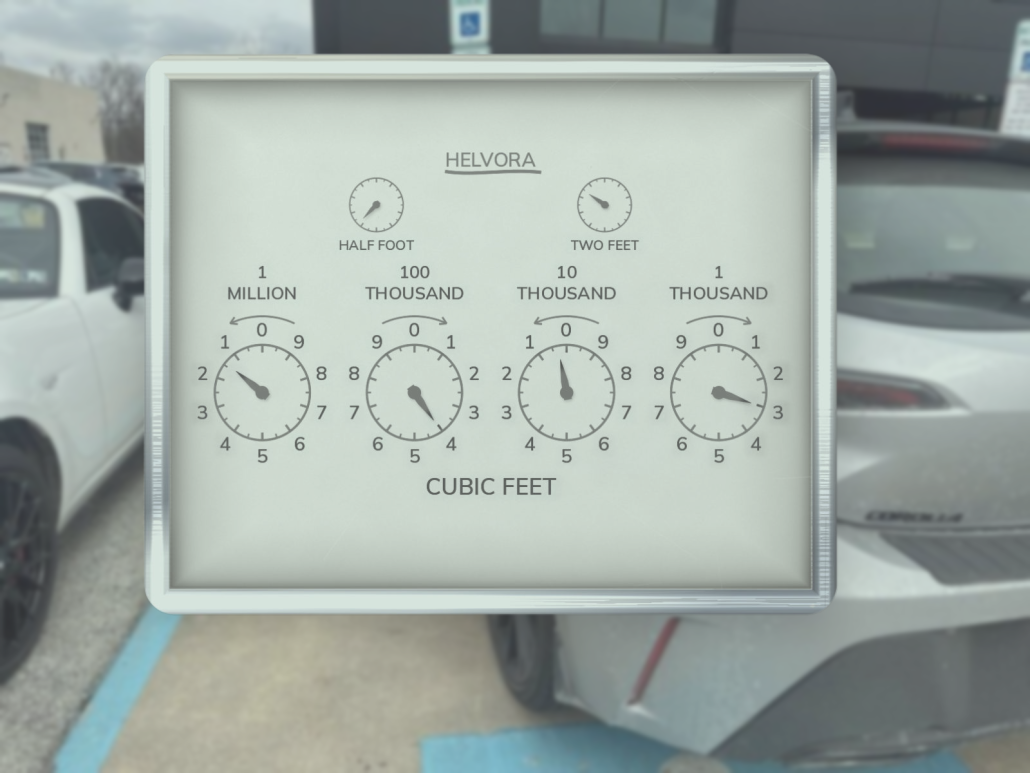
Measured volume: ft³ 140300
